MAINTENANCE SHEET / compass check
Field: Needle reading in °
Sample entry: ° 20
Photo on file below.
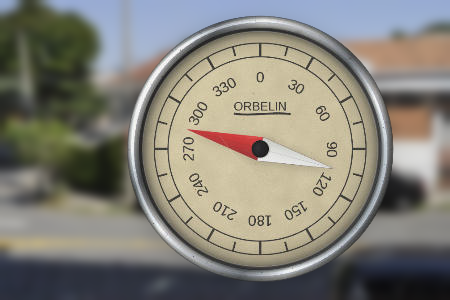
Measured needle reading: ° 285
